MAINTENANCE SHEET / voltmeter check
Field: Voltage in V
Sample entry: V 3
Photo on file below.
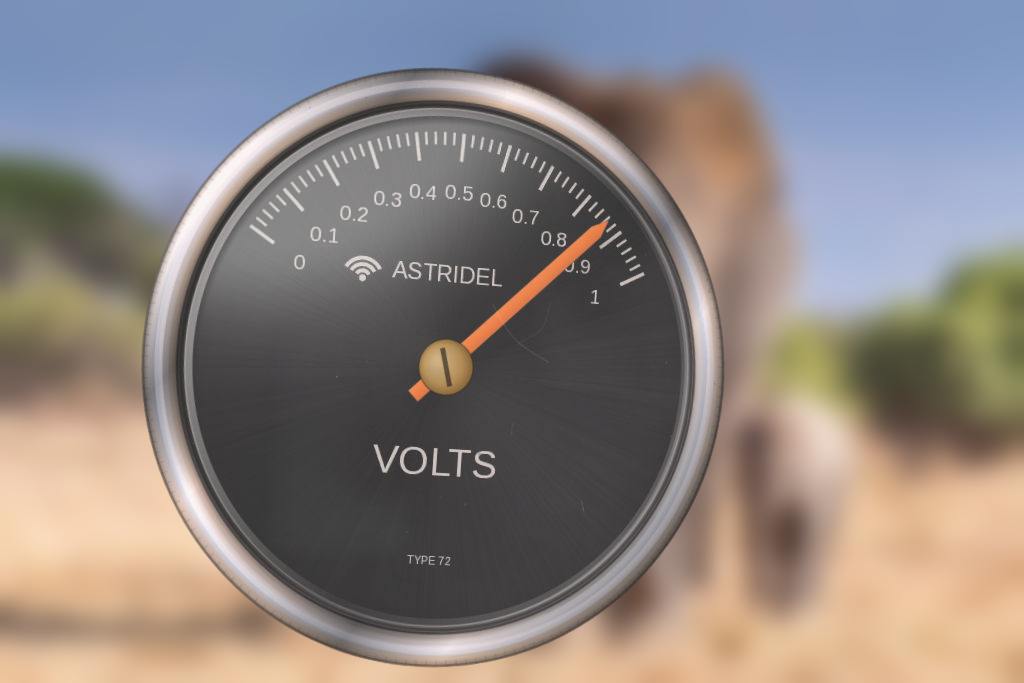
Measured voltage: V 0.86
